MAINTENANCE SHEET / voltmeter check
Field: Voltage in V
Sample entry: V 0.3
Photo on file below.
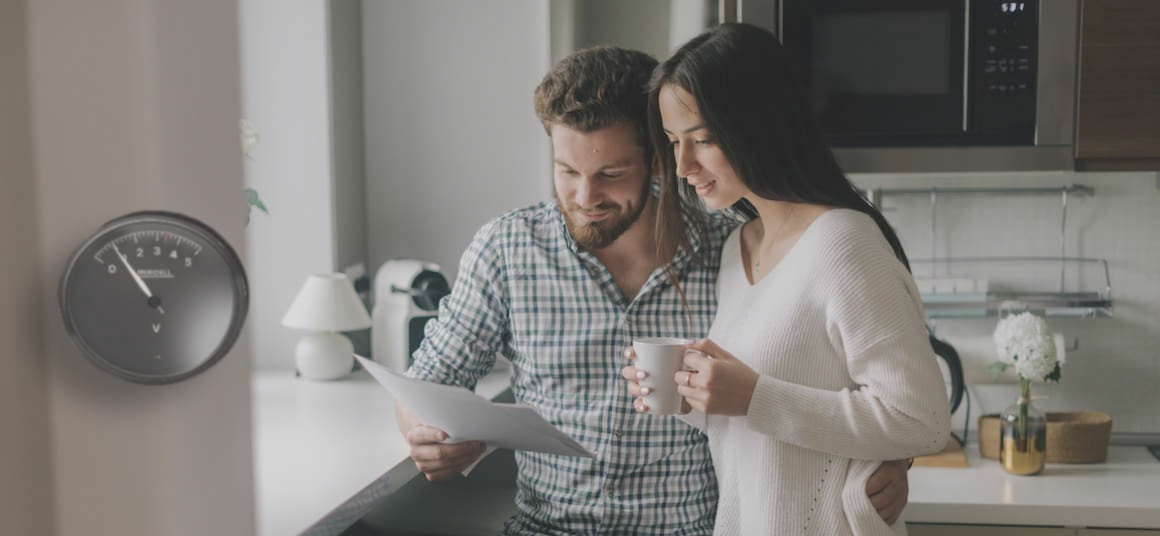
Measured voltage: V 1
